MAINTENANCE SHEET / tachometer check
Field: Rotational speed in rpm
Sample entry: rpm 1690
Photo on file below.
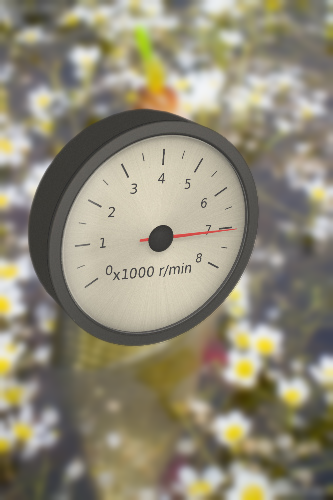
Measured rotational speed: rpm 7000
